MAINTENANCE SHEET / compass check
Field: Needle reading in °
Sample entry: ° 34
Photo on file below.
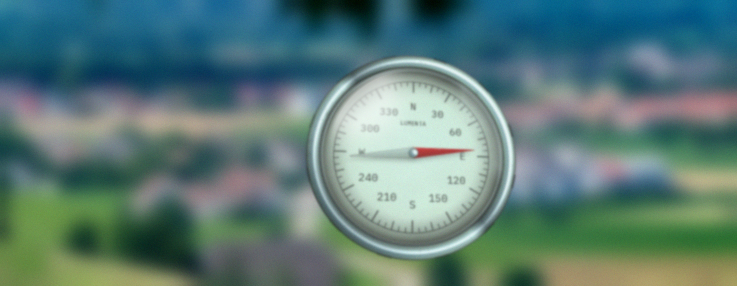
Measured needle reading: ° 85
